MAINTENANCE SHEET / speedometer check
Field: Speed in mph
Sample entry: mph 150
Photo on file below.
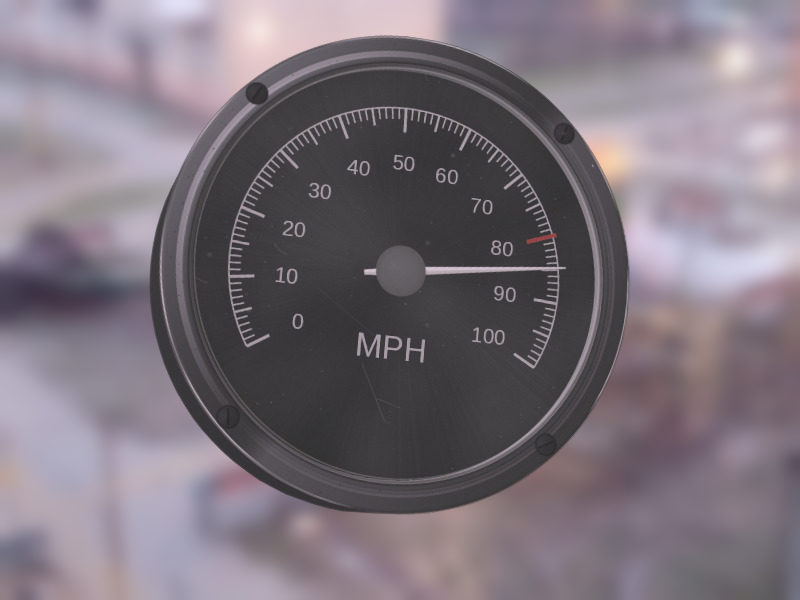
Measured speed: mph 85
